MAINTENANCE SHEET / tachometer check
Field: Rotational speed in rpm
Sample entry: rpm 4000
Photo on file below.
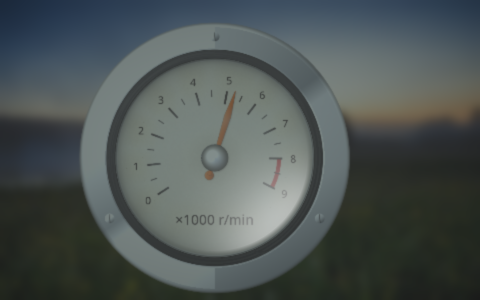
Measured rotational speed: rpm 5250
